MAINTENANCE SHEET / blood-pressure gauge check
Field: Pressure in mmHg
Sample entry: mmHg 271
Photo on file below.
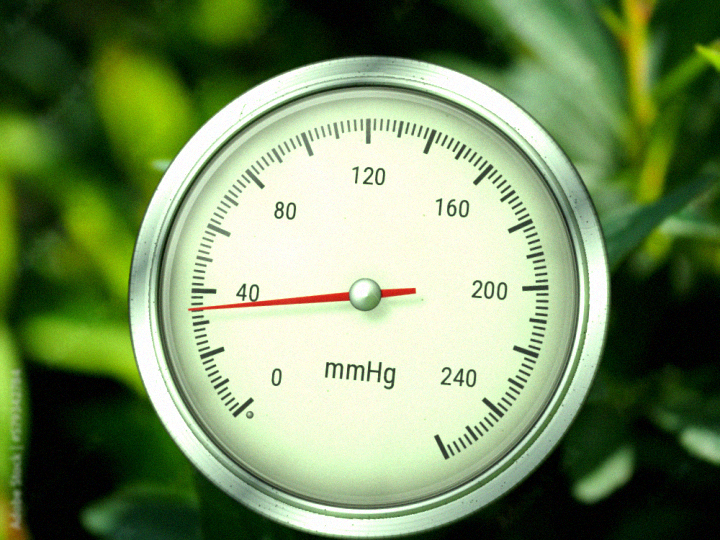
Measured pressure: mmHg 34
